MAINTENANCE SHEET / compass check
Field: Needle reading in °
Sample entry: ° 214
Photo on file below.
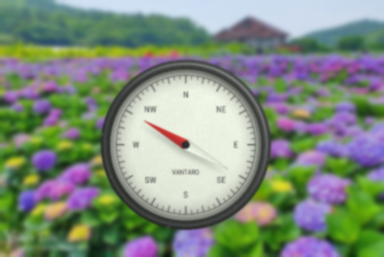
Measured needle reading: ° 300
